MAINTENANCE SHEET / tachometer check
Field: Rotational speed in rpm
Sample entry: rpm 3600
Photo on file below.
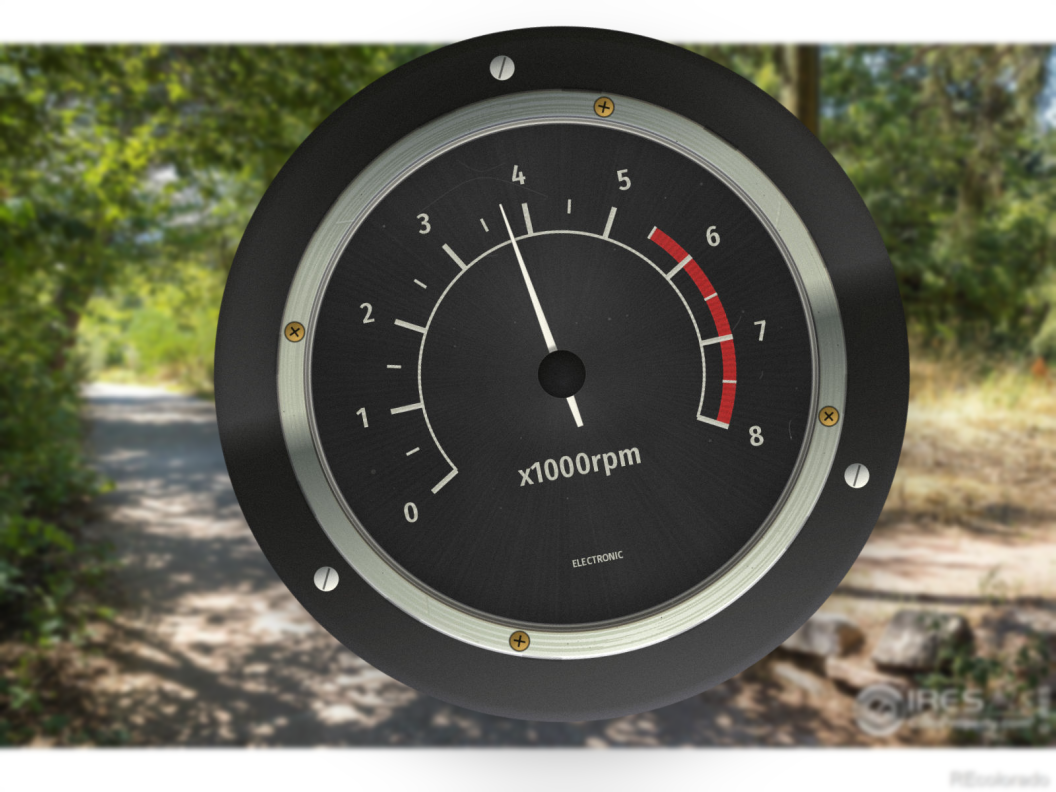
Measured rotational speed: rpm 3750
